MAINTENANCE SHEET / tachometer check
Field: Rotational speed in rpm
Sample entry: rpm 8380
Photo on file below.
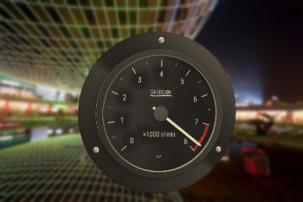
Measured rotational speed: rpm 7750
